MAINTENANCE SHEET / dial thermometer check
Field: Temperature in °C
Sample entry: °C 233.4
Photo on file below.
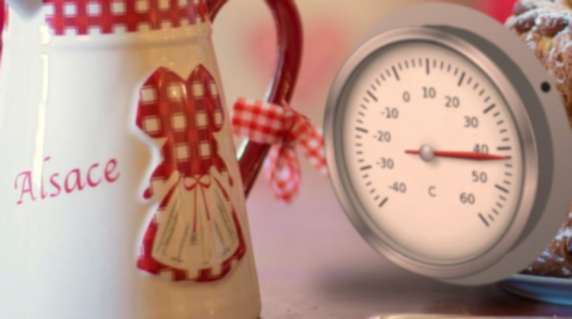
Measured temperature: °C 42
